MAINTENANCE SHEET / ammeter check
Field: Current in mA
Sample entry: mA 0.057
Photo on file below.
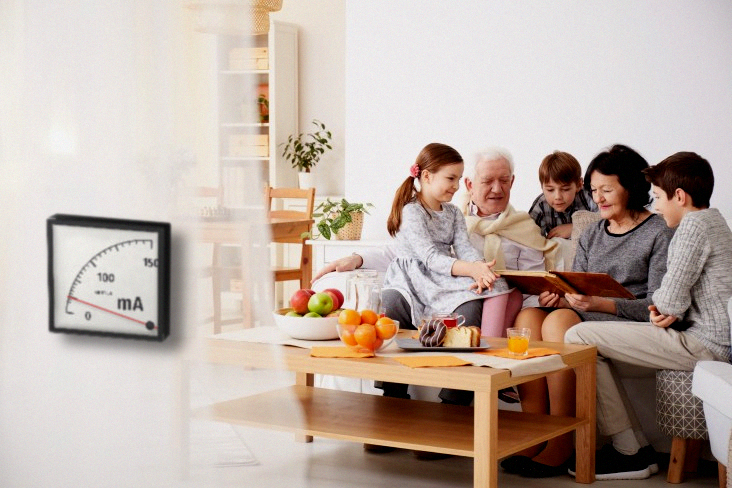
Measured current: mA 50
